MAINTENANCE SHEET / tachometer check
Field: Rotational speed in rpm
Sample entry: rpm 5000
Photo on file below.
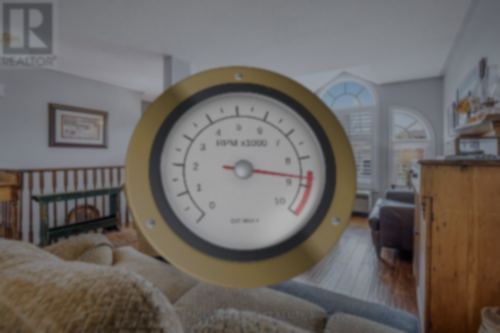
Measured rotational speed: rpm 8750
